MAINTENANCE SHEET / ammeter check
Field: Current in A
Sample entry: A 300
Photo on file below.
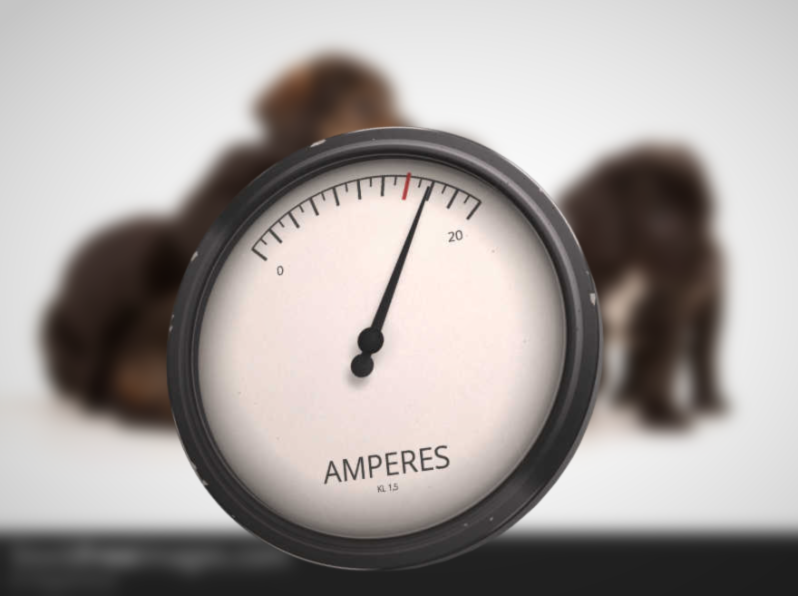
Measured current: A 16
